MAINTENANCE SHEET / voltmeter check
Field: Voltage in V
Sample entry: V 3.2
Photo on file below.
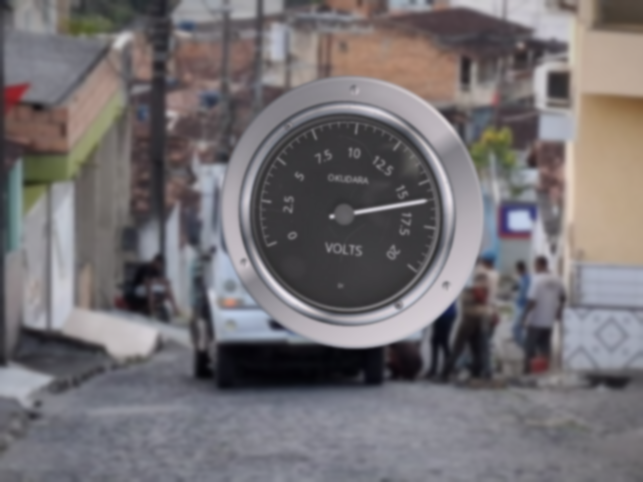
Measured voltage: V 16
